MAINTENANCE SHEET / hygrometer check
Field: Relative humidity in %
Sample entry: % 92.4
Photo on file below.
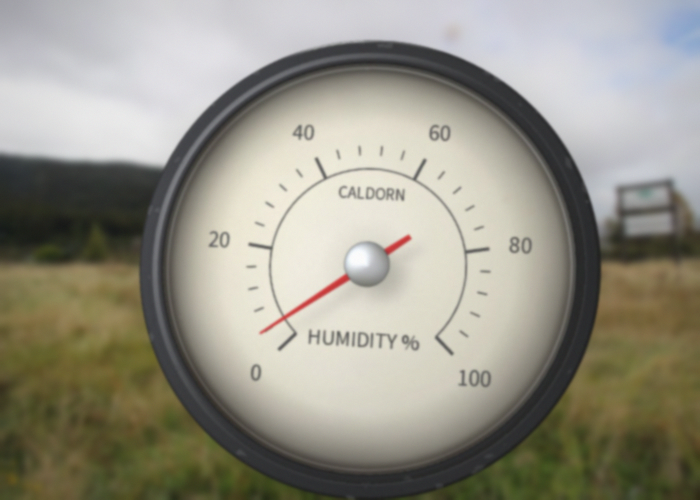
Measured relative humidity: % 4
